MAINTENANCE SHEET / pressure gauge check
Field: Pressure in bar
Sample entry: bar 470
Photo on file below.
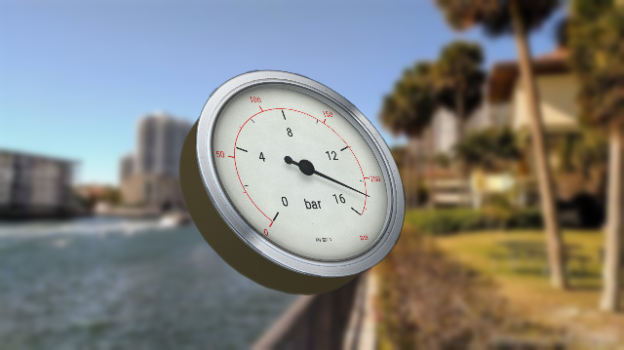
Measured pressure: bar 15
